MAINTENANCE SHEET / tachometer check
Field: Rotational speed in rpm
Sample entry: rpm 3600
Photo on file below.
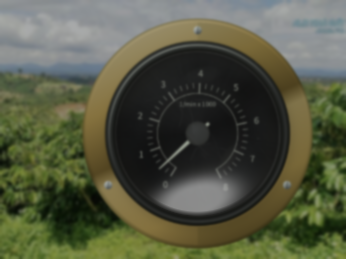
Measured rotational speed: rpm 400
